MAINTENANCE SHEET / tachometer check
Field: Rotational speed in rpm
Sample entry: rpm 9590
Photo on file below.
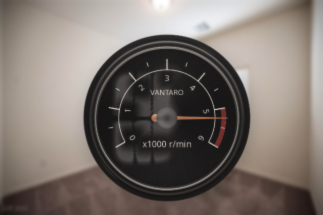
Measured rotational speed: rpm 5250
